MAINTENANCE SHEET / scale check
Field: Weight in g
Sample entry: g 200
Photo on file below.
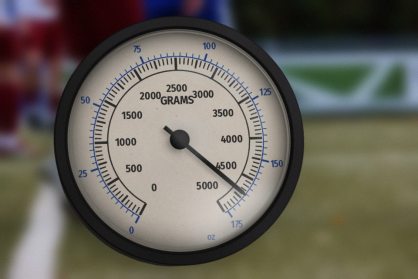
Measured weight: g 4700
